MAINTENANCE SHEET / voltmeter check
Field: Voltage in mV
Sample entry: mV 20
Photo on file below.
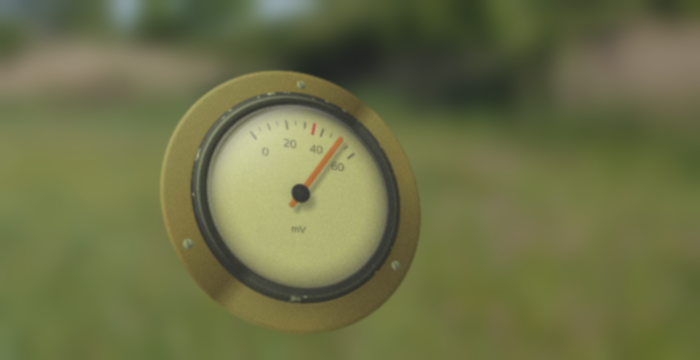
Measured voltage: mV 50
